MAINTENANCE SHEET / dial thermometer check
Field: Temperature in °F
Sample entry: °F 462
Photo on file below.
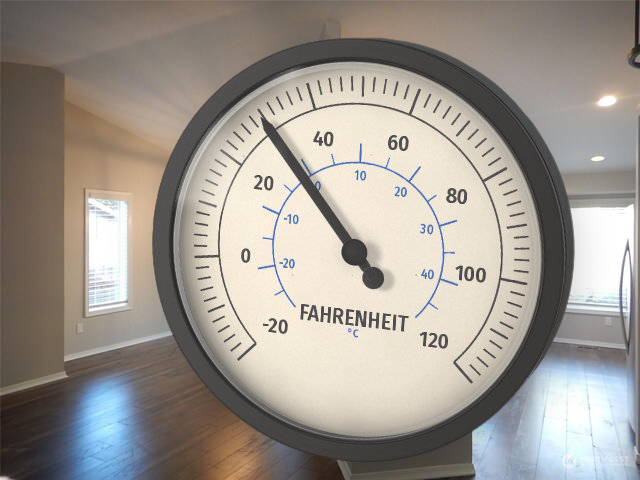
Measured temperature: °F 30
